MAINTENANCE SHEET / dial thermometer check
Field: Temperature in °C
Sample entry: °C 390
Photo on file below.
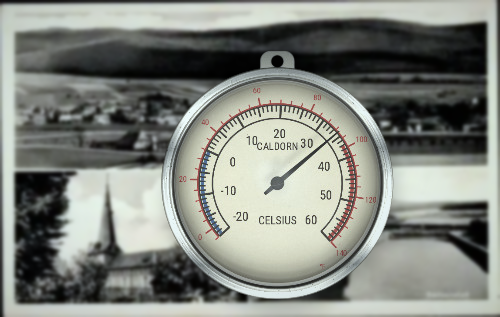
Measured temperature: °C 34
